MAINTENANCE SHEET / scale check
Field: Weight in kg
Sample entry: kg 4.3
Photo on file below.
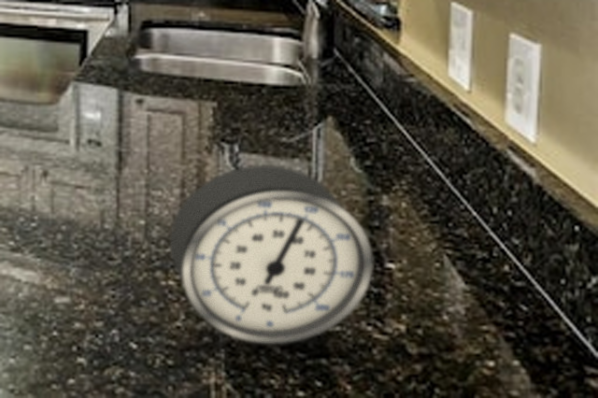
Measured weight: kg 55
